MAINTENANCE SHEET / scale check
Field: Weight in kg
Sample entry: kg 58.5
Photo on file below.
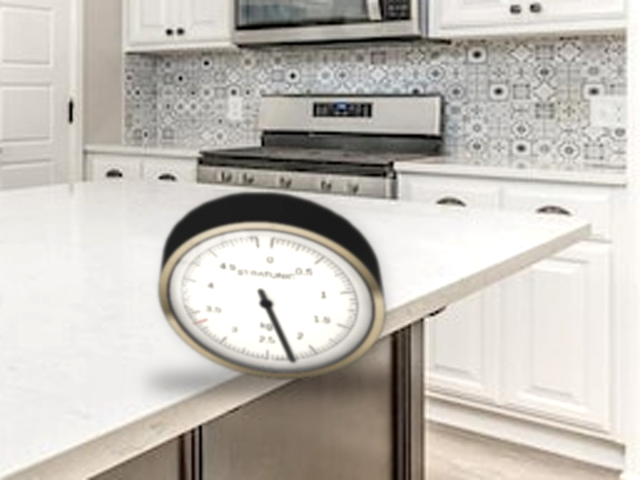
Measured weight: kg 2.25
